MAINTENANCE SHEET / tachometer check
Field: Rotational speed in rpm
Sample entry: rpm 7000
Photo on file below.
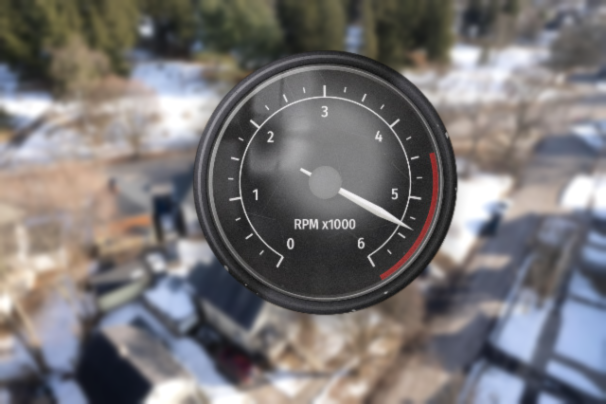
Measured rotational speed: rpm 5375
